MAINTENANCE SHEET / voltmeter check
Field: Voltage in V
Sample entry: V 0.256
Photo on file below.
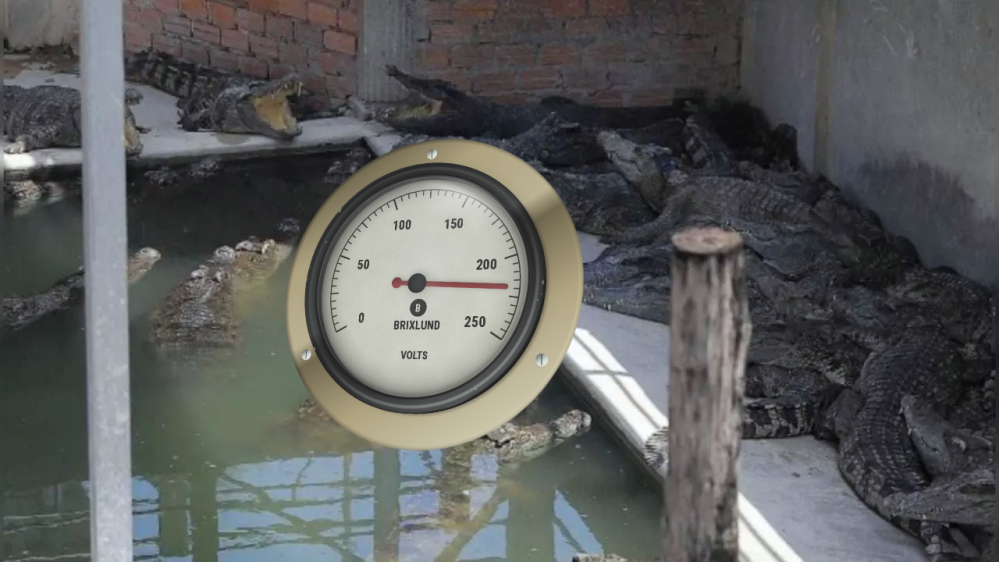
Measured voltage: V 220
